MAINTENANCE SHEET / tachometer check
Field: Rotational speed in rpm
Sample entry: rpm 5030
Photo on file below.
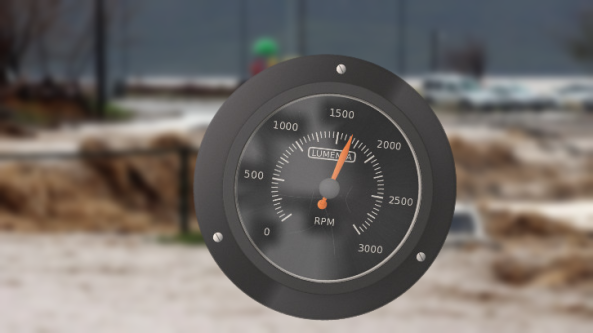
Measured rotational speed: rpm 1650
